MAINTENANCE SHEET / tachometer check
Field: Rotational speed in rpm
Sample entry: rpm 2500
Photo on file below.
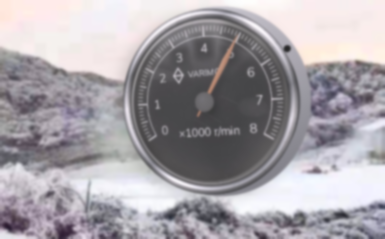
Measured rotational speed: rpm 5000
